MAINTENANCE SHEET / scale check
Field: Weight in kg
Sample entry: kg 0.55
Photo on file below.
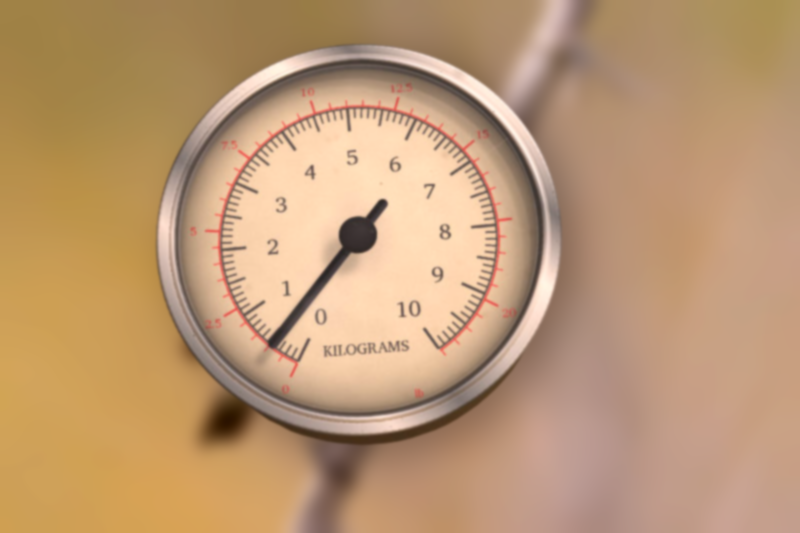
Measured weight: kg 0.4
